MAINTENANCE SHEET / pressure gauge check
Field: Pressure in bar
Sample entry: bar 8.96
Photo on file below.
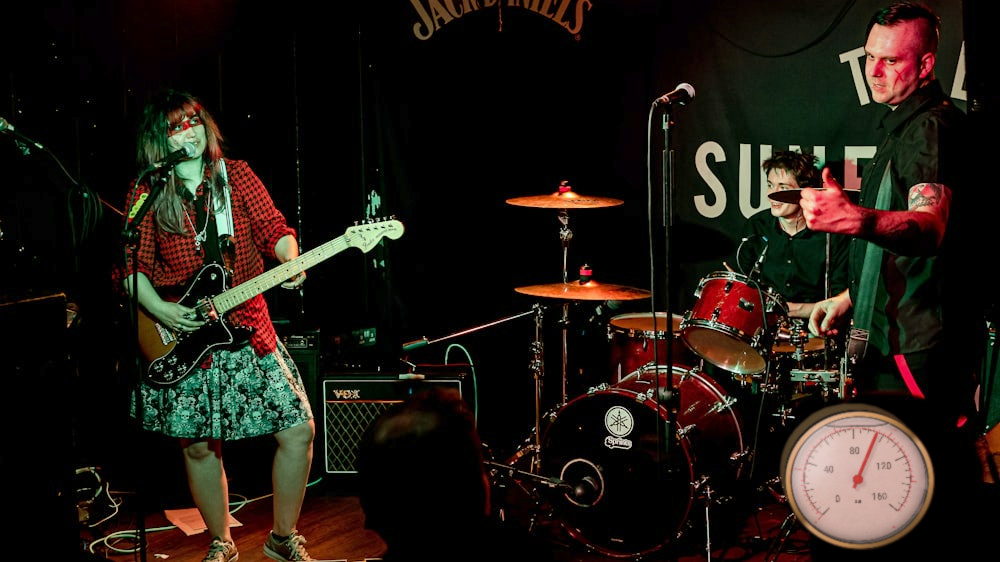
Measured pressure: bar 95
